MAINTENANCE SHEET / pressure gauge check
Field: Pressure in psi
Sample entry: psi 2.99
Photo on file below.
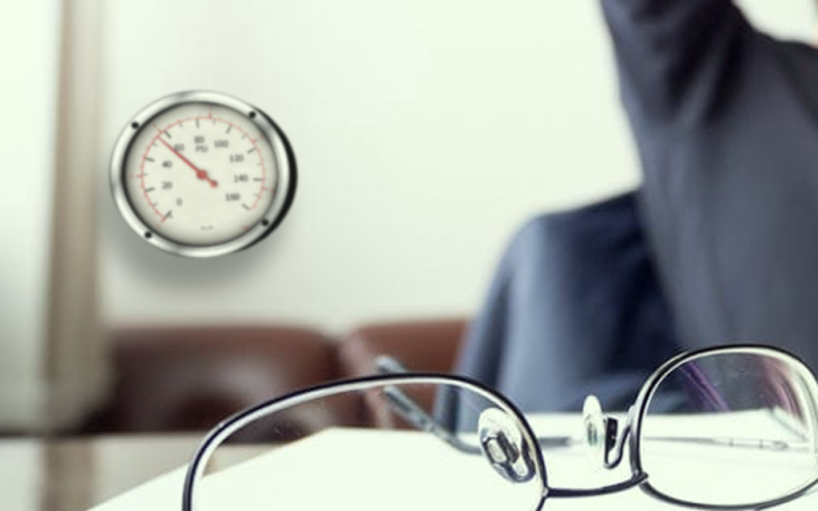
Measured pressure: psi 55
